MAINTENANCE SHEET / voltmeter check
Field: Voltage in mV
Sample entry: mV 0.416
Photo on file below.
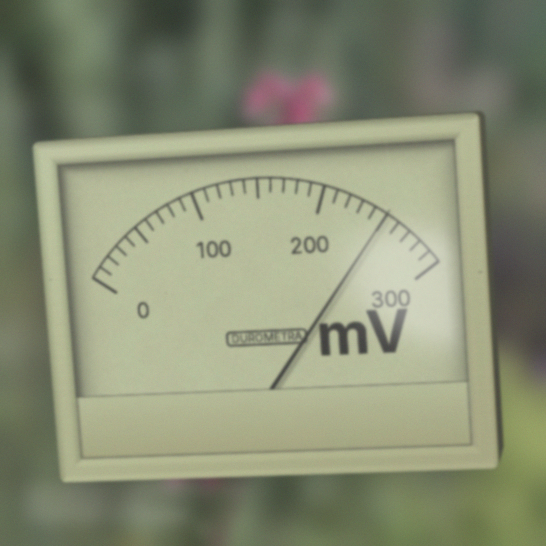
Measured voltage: mV 250
